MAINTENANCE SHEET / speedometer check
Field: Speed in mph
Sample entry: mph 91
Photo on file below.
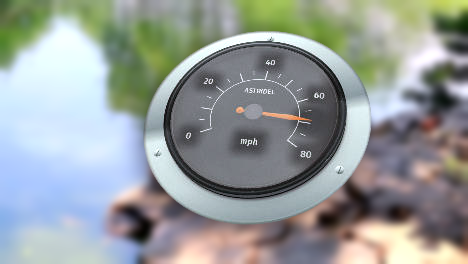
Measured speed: mph 70
